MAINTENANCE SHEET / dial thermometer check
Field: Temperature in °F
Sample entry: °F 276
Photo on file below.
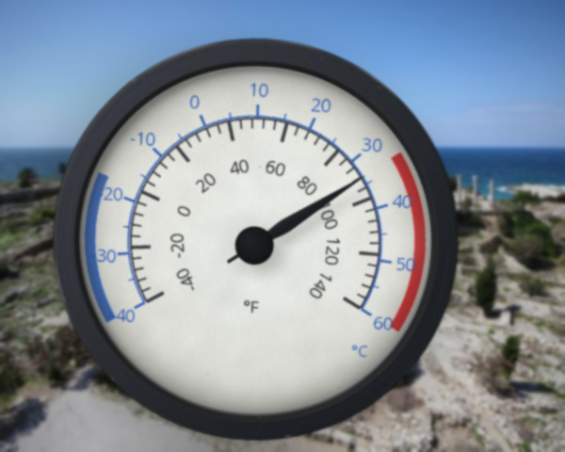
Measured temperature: °F 92
